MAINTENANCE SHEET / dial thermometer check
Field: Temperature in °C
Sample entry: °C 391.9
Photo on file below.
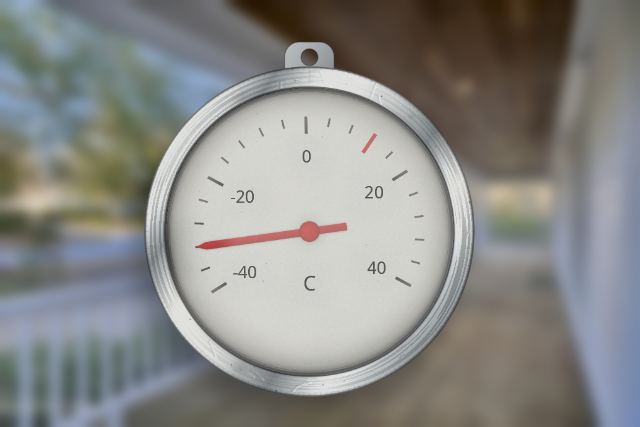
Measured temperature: °C -32
